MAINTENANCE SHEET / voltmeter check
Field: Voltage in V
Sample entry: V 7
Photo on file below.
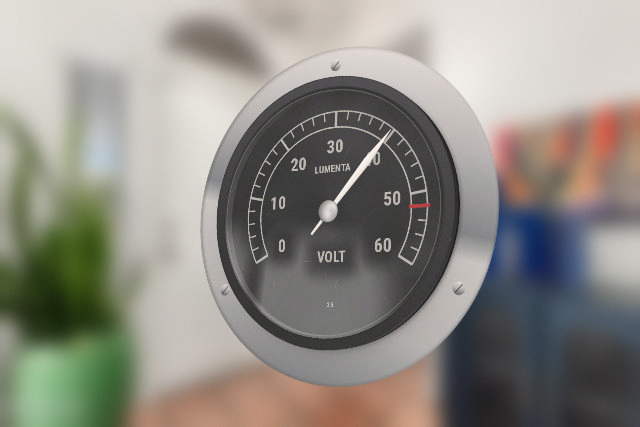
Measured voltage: V 40
